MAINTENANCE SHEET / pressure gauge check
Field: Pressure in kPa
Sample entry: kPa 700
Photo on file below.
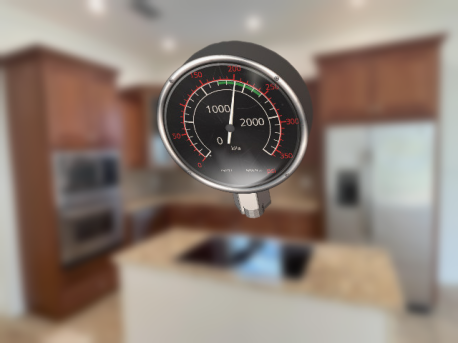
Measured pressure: kPa 1400
